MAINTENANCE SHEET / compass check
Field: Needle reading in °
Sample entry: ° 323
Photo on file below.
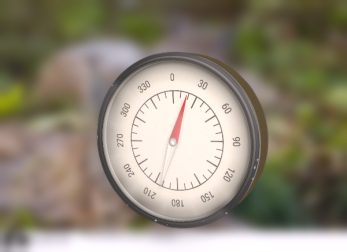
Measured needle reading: ° 20
